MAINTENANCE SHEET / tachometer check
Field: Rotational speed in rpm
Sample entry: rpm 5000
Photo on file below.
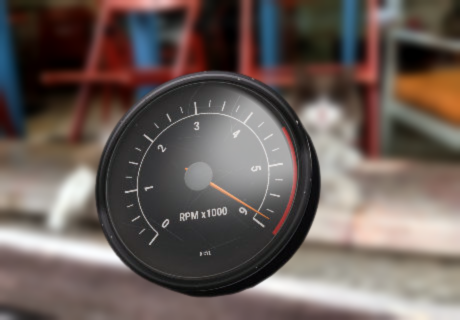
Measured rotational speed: rpm 5875
